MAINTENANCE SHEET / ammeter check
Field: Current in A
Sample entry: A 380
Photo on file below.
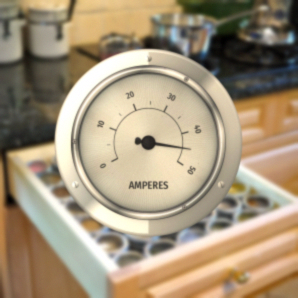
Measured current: A 45
